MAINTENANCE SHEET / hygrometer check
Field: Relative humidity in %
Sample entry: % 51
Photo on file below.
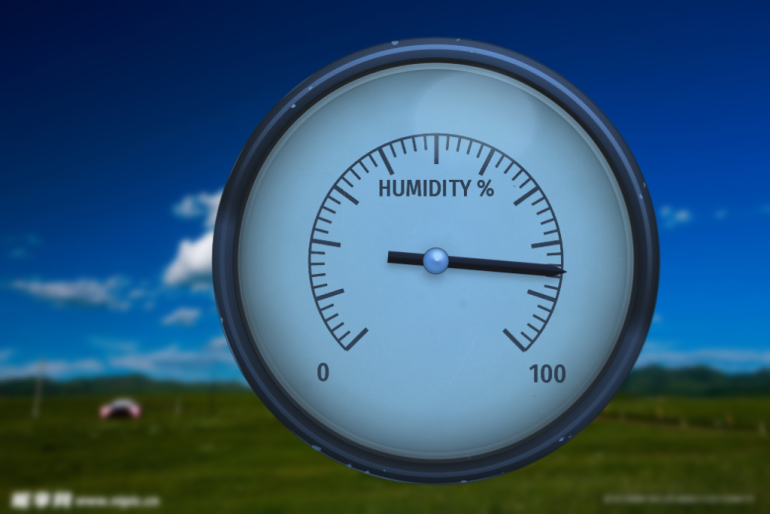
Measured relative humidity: % 85
